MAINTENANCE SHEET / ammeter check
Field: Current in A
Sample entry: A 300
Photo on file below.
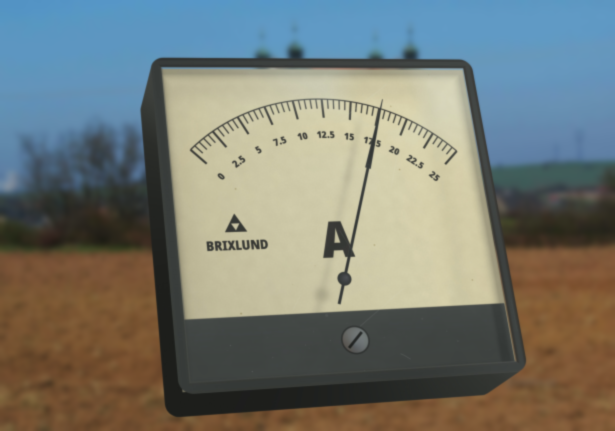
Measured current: A 17.5
